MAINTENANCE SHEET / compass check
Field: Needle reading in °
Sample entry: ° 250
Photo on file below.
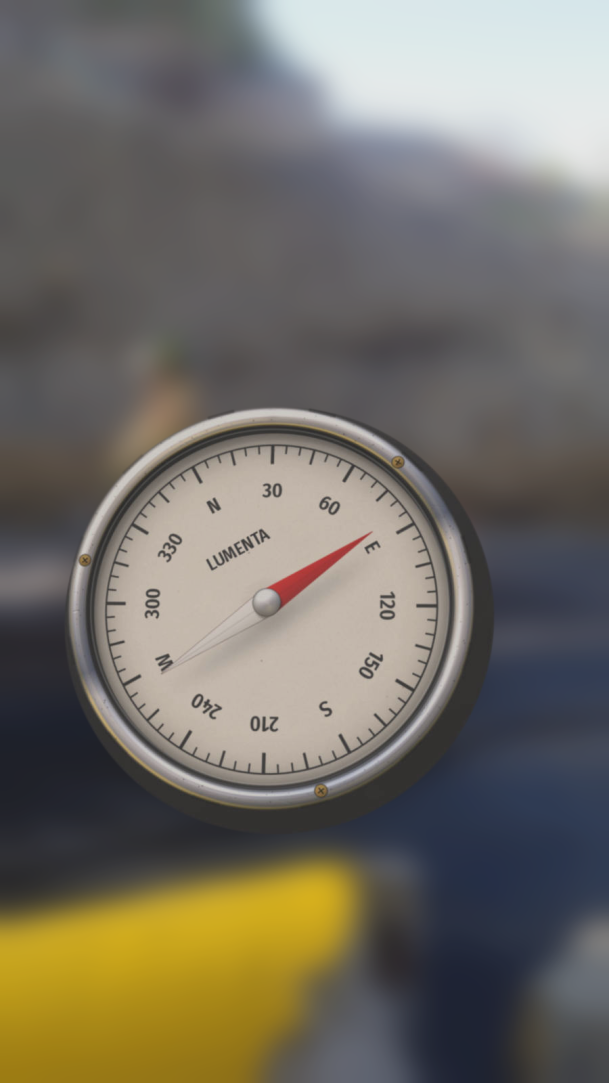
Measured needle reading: ° 85
